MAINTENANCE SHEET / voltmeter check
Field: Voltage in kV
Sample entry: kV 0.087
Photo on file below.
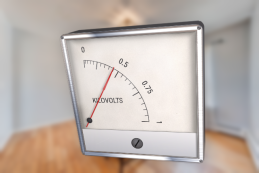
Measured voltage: kV 0.45
